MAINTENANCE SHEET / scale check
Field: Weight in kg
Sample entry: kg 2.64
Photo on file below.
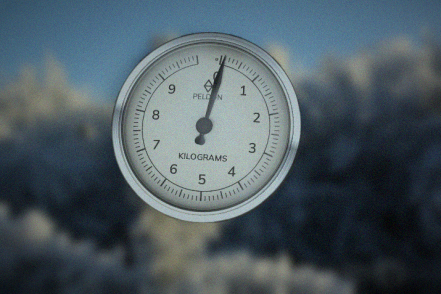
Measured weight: kg 0.1
